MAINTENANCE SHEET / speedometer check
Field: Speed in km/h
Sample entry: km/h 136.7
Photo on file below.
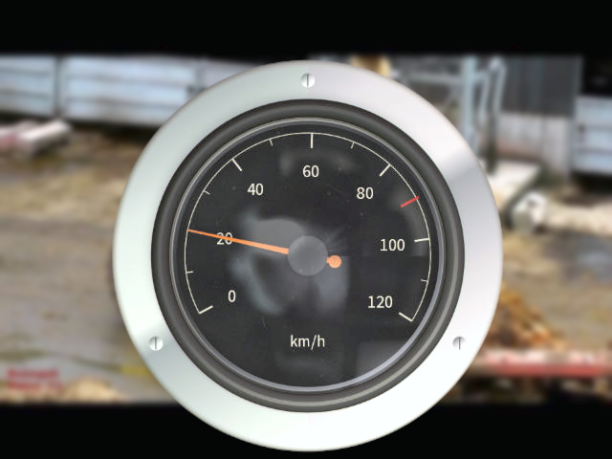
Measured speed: km/h 20
